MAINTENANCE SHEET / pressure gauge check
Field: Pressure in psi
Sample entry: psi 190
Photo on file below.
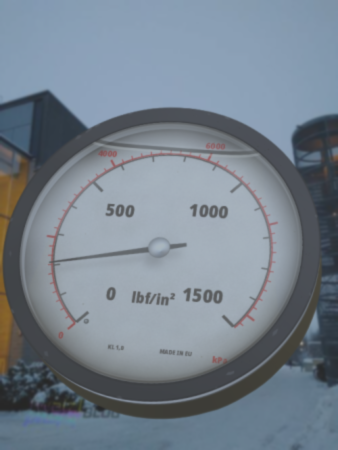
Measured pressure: psi 200
